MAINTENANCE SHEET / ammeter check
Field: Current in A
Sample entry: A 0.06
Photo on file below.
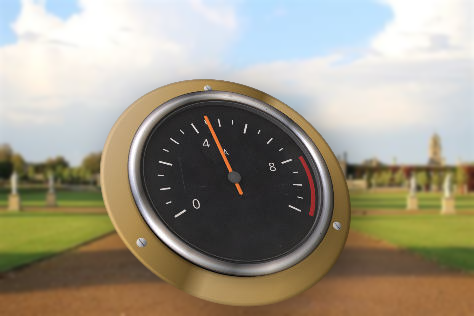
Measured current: A 4.5
